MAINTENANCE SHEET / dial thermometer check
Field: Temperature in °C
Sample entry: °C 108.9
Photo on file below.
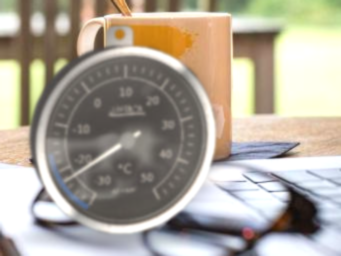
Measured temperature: °C -22
